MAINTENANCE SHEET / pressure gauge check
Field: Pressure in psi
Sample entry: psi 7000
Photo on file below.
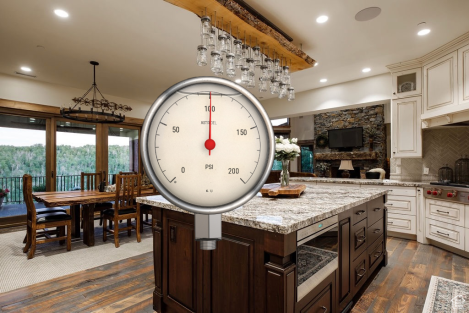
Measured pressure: psi 100
